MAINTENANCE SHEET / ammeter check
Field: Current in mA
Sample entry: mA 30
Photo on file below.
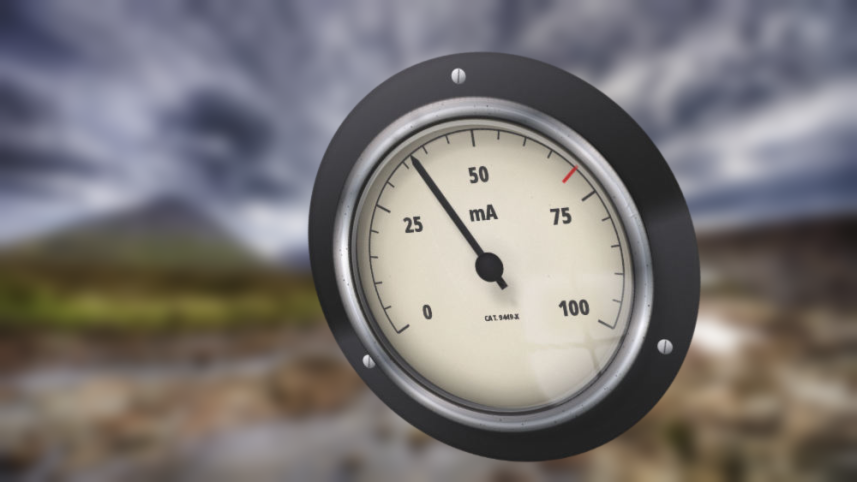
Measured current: mA 37.5
